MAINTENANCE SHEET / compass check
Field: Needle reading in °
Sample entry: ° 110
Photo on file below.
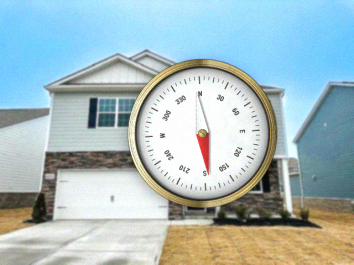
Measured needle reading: ° 175
